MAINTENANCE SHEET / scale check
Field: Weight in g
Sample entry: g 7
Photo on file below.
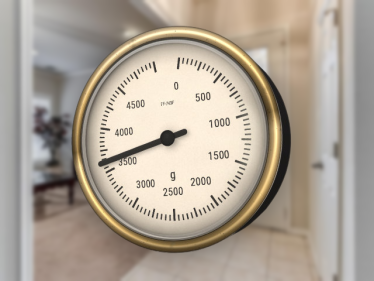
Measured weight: g 3600
